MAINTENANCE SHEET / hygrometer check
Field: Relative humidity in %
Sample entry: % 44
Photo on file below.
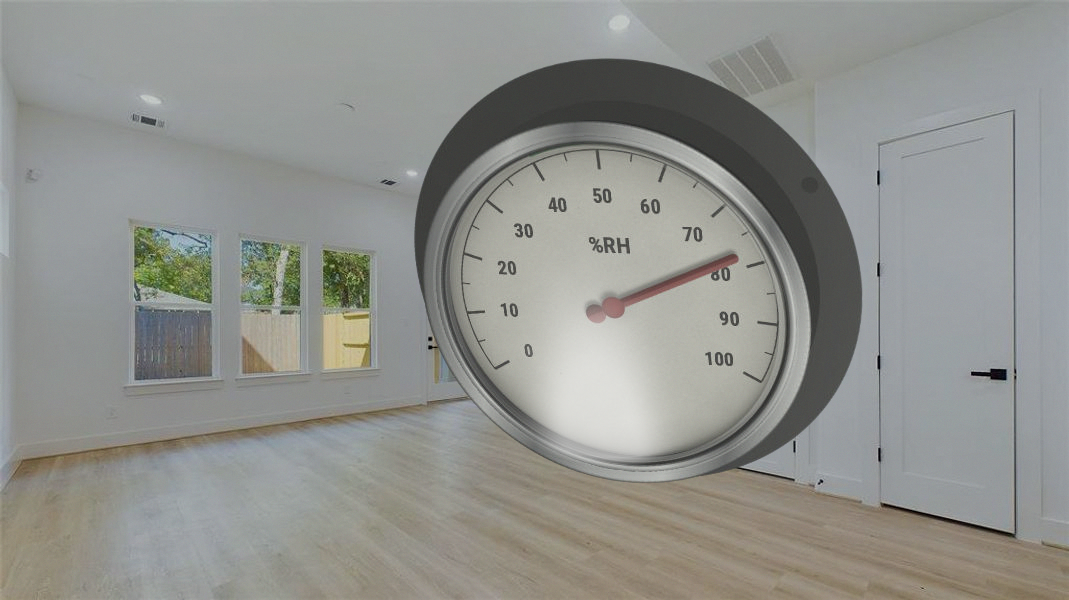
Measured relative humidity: % 77.5
